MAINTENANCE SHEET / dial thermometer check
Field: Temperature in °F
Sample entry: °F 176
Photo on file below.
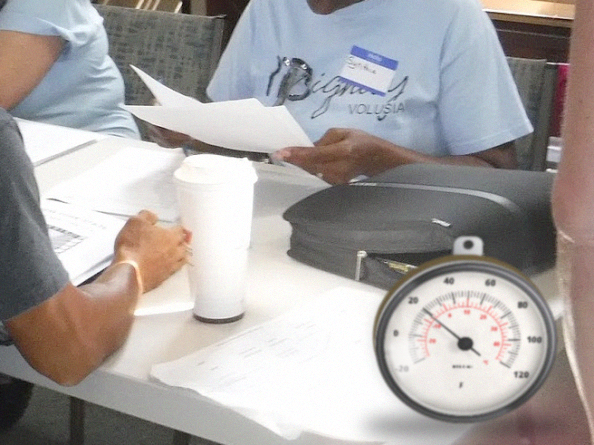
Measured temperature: °F 20
